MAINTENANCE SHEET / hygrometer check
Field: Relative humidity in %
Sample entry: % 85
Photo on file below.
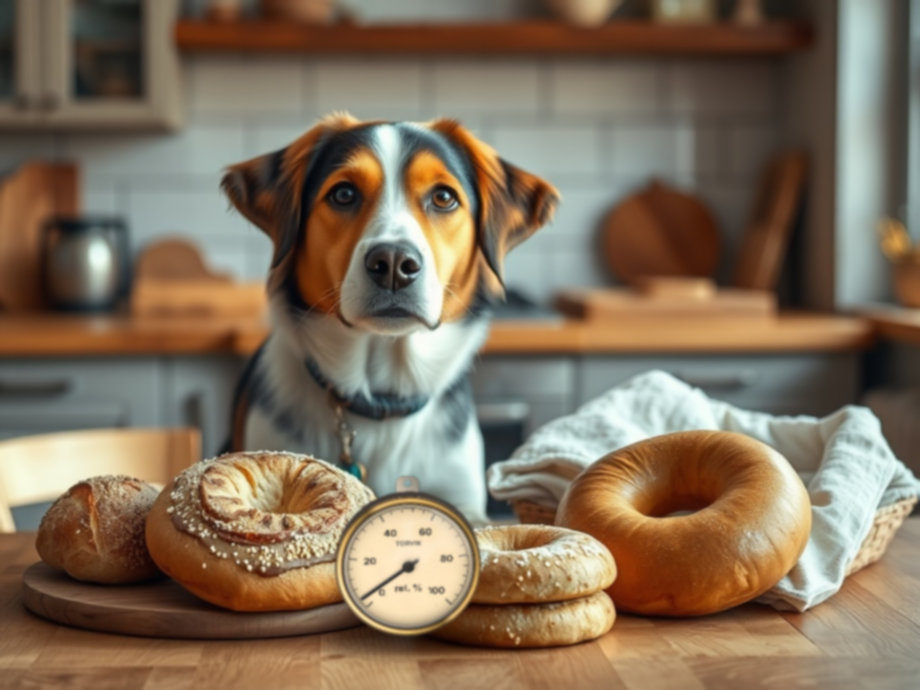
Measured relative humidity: % 4
